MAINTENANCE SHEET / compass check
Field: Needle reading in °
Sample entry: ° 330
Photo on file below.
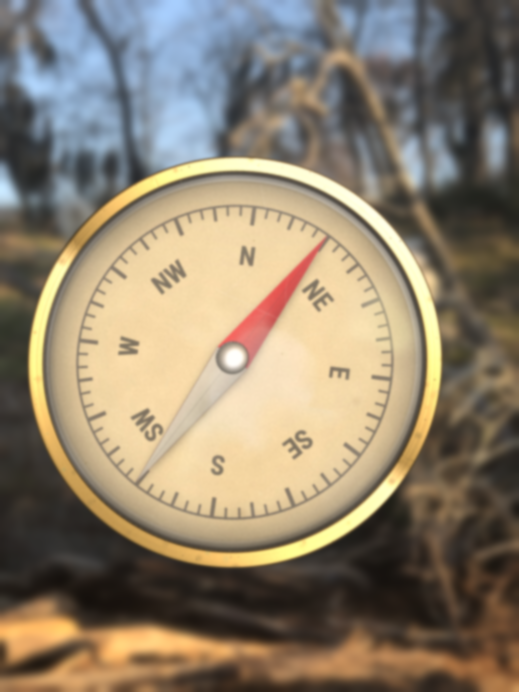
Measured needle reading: ° 30
